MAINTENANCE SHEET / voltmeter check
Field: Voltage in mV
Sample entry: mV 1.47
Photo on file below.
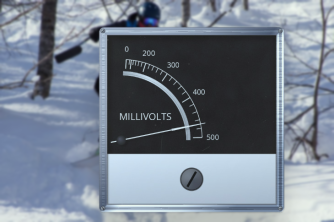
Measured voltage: mV 470
